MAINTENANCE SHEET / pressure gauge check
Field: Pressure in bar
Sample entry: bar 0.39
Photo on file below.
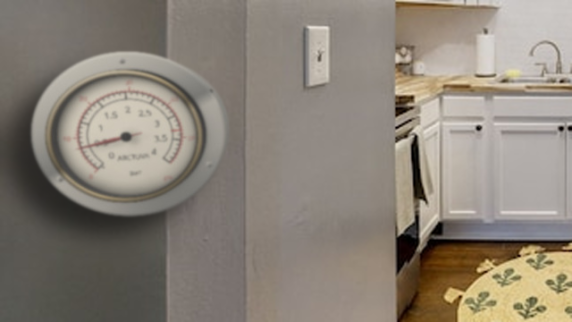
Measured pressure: bar 0.5
